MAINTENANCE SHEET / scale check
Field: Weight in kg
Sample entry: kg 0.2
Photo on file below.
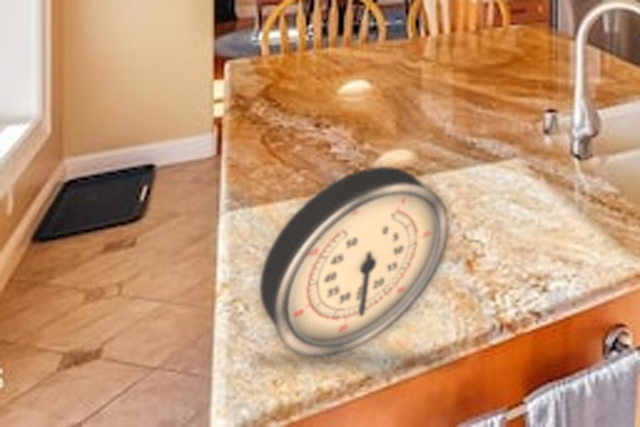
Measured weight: kg 25
